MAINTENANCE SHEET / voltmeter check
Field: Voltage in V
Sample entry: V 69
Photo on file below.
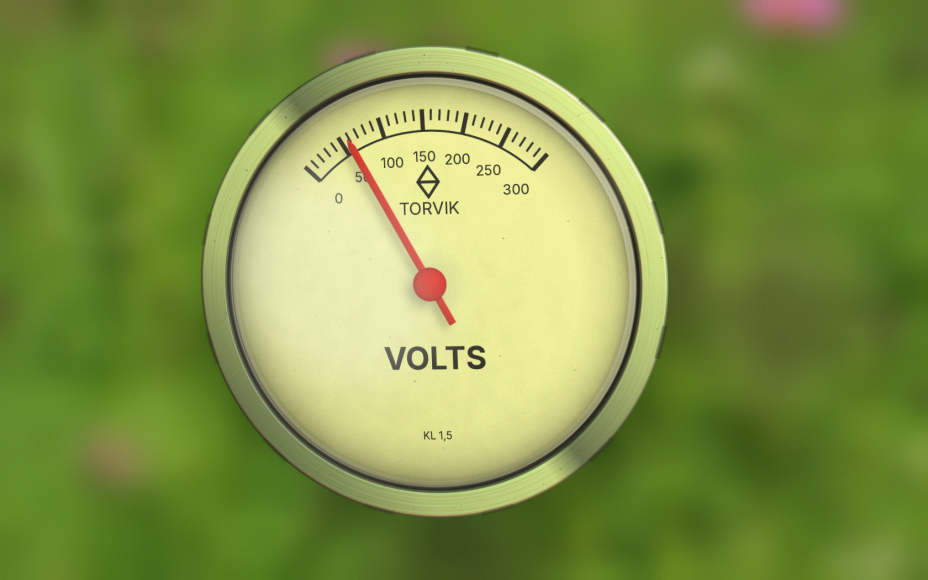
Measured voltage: V 60
